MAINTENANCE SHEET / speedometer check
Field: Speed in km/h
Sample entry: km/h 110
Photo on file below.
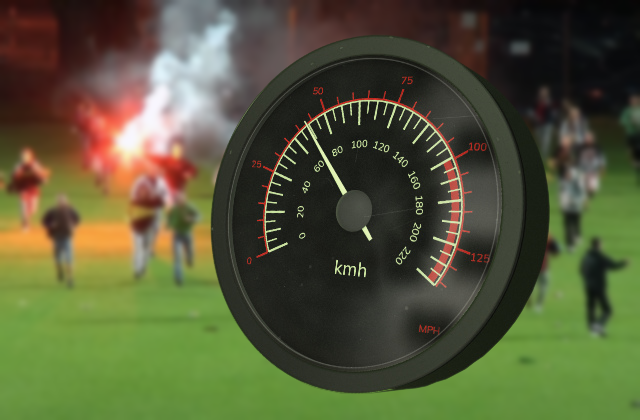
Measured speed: km/h 70
